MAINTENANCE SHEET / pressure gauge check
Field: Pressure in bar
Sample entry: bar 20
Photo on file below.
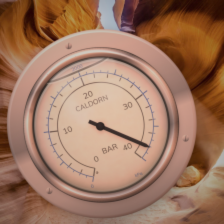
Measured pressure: bar 38
